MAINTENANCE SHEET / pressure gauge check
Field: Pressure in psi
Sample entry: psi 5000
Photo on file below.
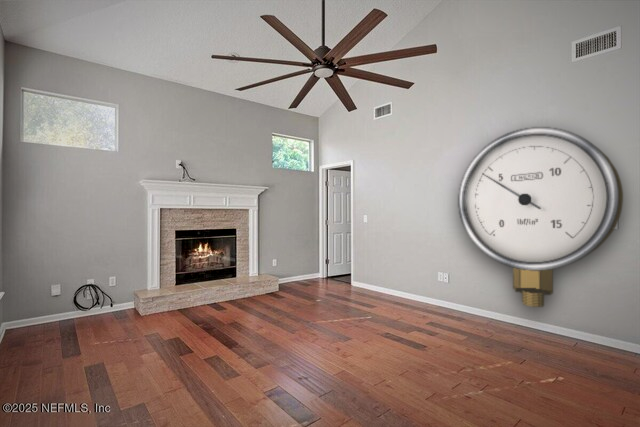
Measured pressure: psi 4.5
